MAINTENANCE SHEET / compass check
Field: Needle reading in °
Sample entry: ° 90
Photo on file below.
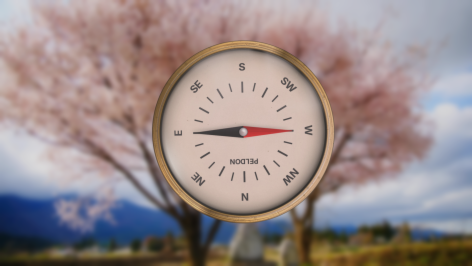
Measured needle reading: ° 270
